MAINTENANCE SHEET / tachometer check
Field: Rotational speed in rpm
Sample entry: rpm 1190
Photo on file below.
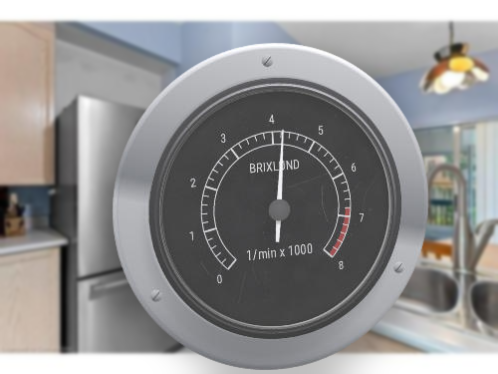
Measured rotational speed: rpm 4200
